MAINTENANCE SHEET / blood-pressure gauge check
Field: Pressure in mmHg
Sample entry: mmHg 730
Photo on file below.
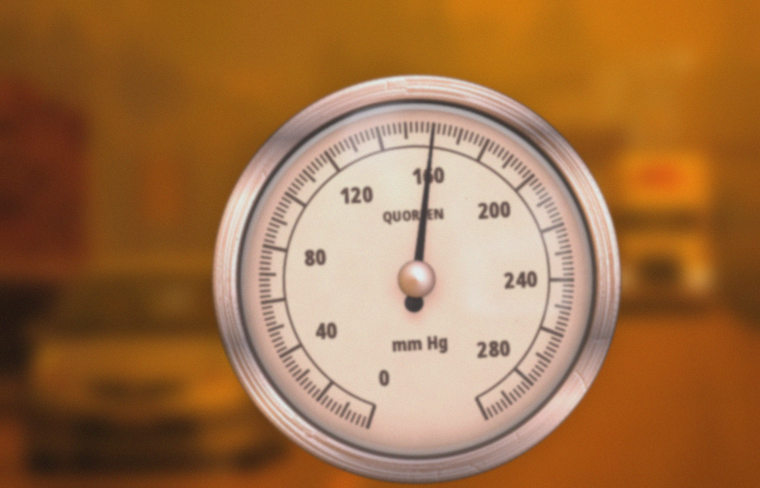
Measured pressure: mmHg 160
